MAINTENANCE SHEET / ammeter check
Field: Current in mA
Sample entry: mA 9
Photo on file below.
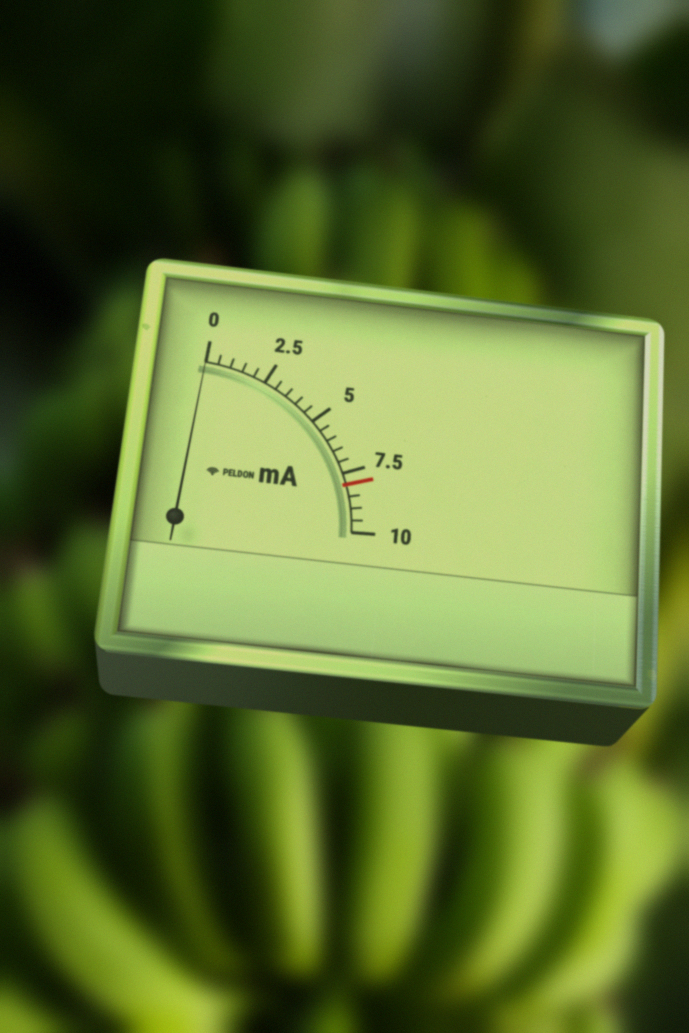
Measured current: mA 0
